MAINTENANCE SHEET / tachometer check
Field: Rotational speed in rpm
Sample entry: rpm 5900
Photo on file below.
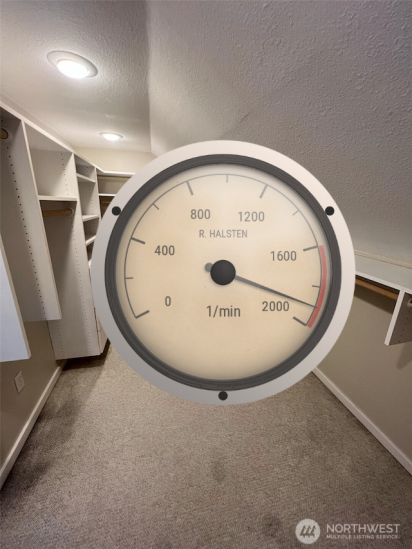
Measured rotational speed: rpm 1900
